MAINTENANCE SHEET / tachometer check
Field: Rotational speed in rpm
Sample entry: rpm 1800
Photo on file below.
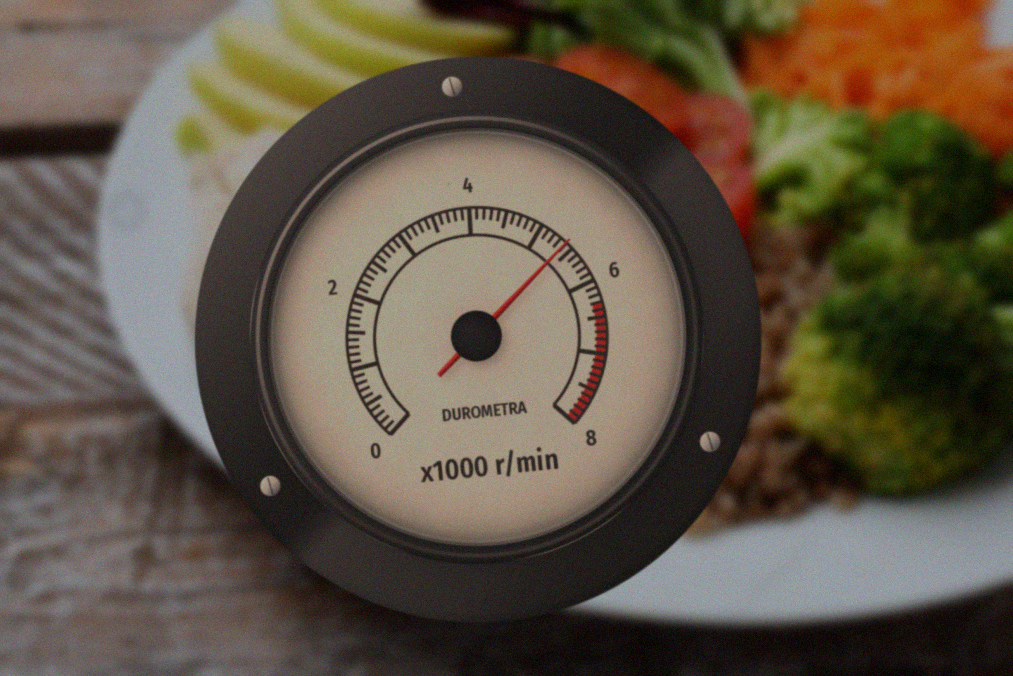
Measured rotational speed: rpm 5400
